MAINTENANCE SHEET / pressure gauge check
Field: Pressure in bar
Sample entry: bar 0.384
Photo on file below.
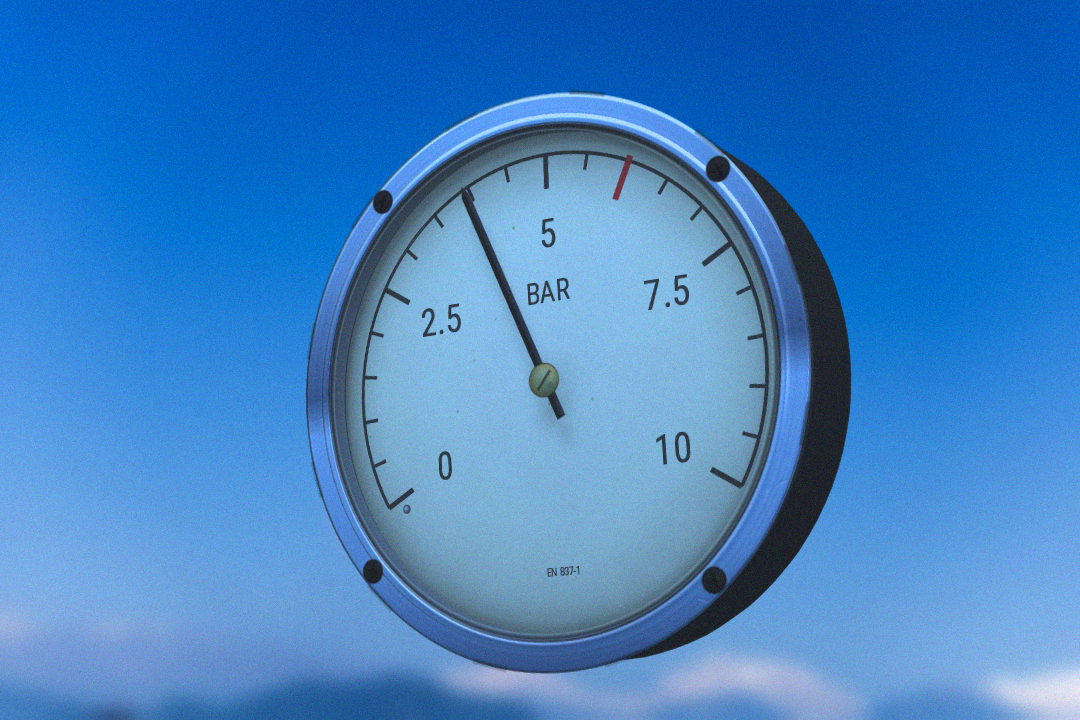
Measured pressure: bar 4
